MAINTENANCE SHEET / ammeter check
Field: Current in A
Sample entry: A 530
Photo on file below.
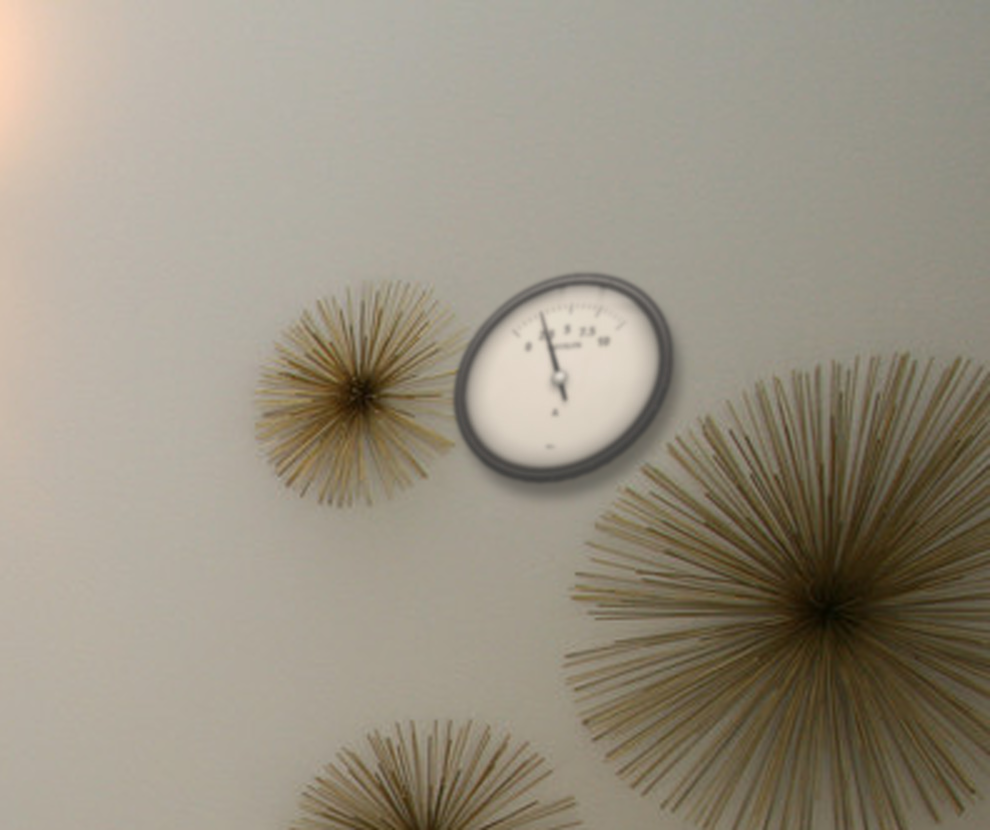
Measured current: A 2.5
